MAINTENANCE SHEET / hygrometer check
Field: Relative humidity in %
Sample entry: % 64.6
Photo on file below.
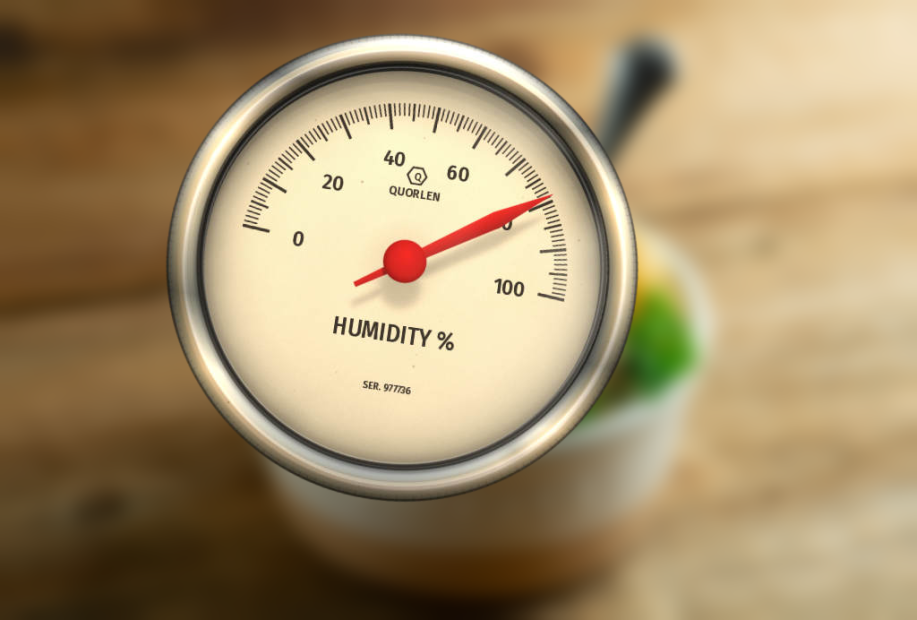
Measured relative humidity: % 79
